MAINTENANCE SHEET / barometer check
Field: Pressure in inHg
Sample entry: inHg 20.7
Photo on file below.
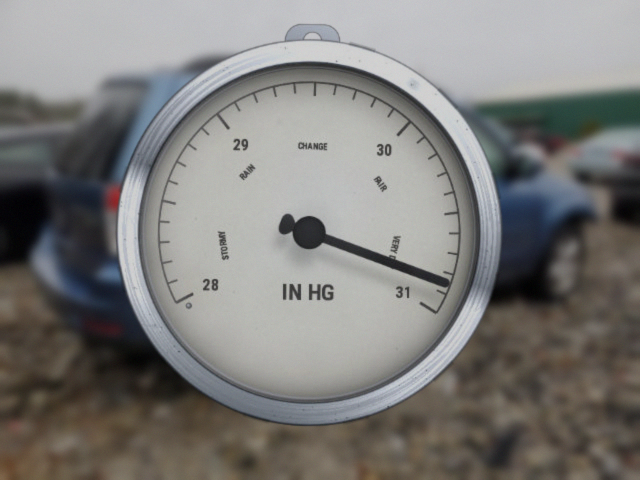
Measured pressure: inHg 30.85
